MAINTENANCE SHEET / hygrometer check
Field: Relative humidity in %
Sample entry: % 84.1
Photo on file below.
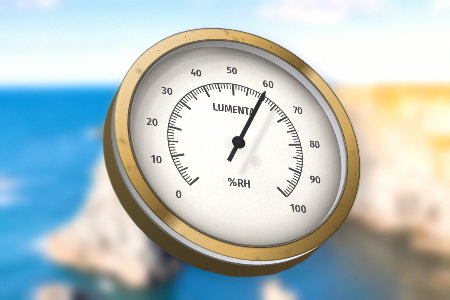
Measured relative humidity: % 60
